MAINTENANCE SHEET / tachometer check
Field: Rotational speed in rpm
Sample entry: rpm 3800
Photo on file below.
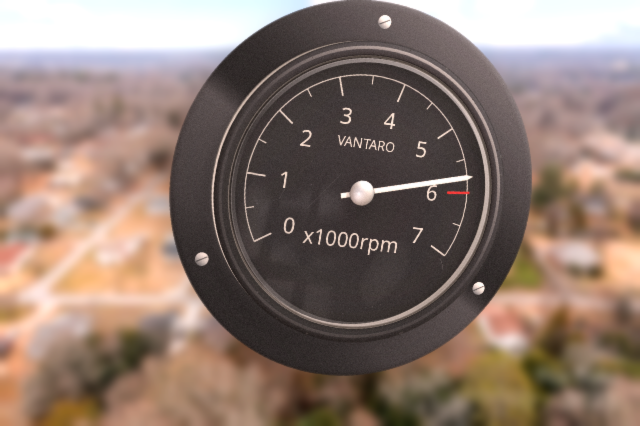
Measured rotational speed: rpm 5750
